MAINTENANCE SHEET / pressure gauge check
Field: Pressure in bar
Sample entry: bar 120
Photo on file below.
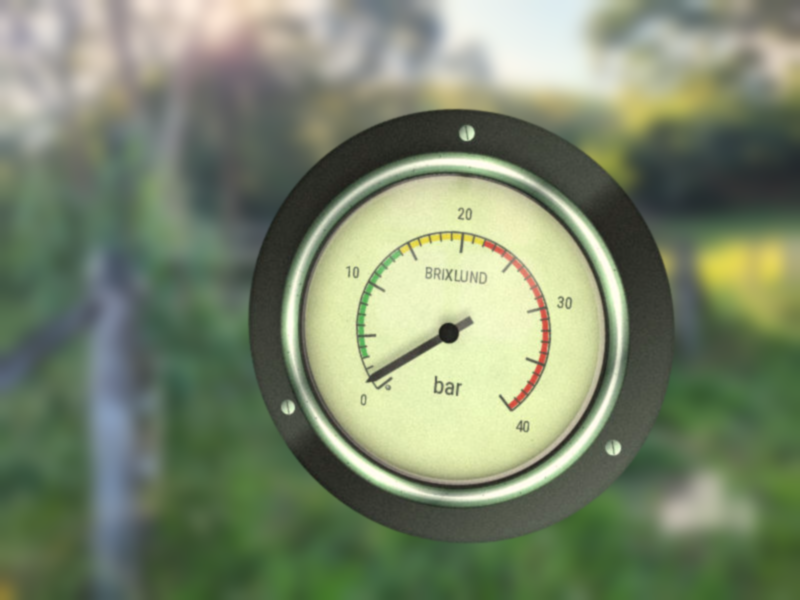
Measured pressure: bar 1
